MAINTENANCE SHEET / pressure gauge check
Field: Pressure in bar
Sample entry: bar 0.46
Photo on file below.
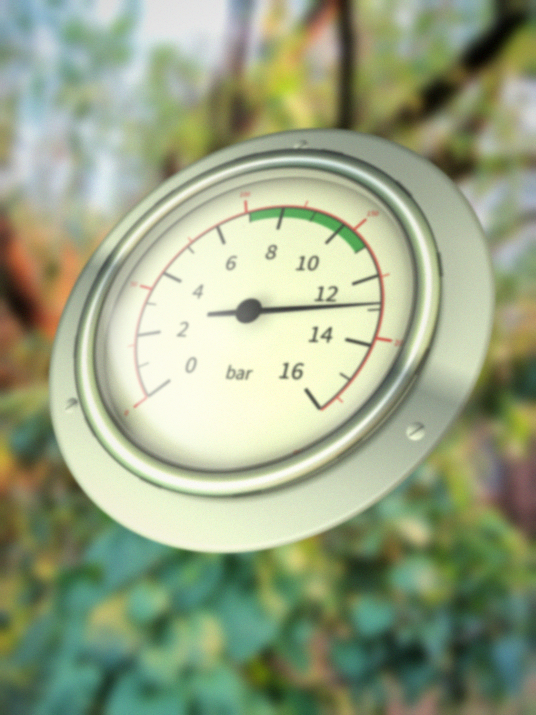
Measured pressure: bar 13
